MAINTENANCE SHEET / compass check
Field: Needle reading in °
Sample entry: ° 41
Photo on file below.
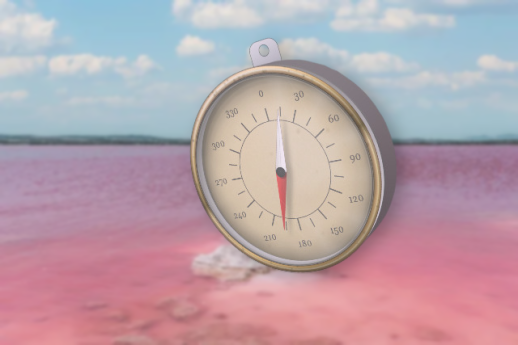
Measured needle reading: ° 195
